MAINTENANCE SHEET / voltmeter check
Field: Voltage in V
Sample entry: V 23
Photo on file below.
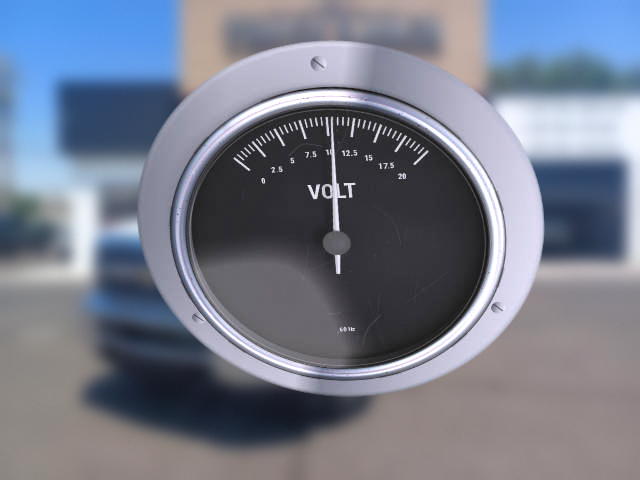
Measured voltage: V 10.5
